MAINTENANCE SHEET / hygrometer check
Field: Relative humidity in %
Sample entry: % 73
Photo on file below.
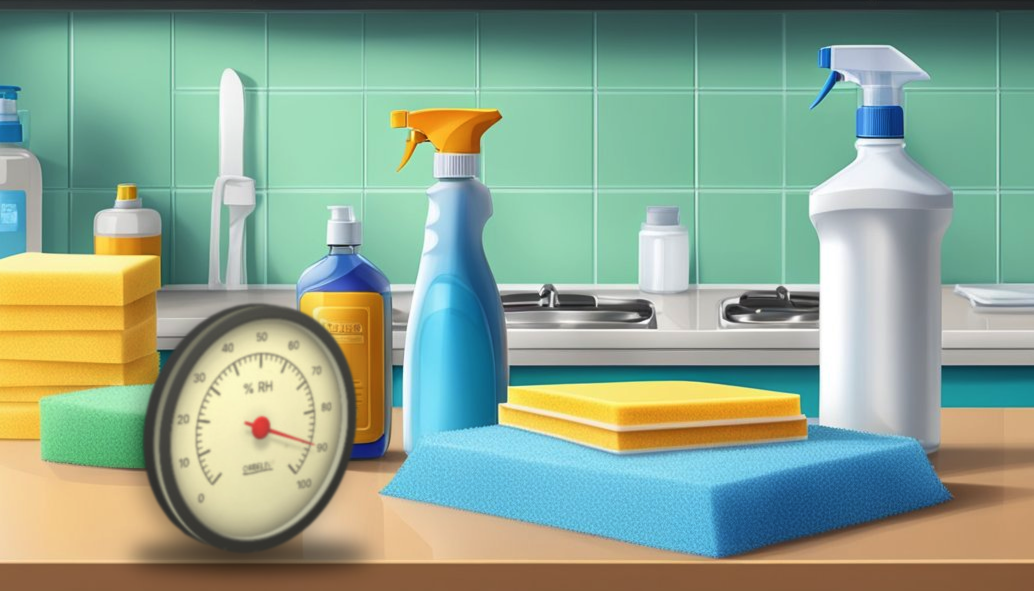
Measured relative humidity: % 90
